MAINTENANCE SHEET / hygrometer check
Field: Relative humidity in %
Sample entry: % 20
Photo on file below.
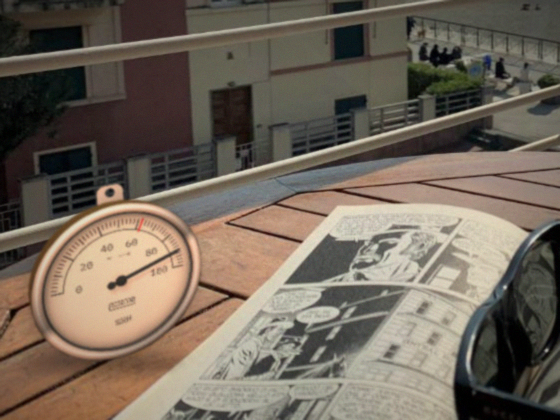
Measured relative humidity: % 90
